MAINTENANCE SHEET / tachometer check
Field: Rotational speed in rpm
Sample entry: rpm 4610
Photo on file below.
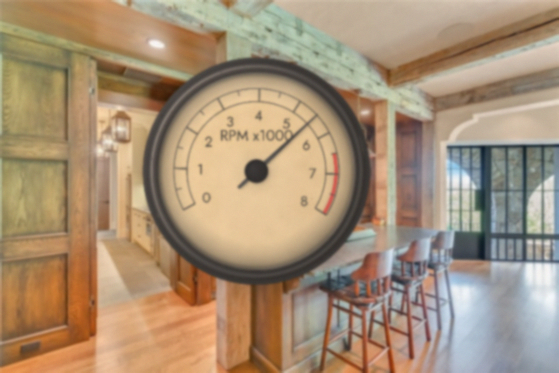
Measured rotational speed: rpm 5500
